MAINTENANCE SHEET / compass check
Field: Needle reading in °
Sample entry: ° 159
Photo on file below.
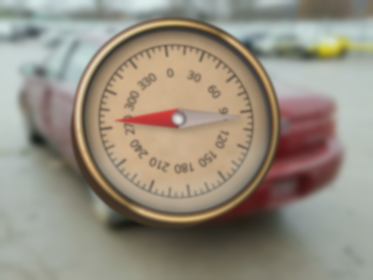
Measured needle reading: ° 275
